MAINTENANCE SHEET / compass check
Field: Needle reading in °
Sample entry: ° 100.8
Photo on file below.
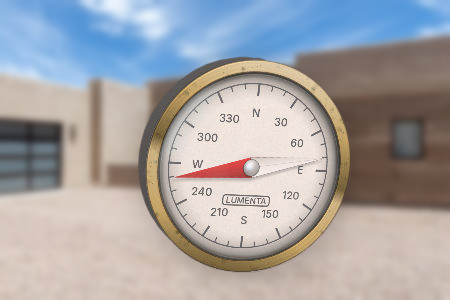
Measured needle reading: ° 260
